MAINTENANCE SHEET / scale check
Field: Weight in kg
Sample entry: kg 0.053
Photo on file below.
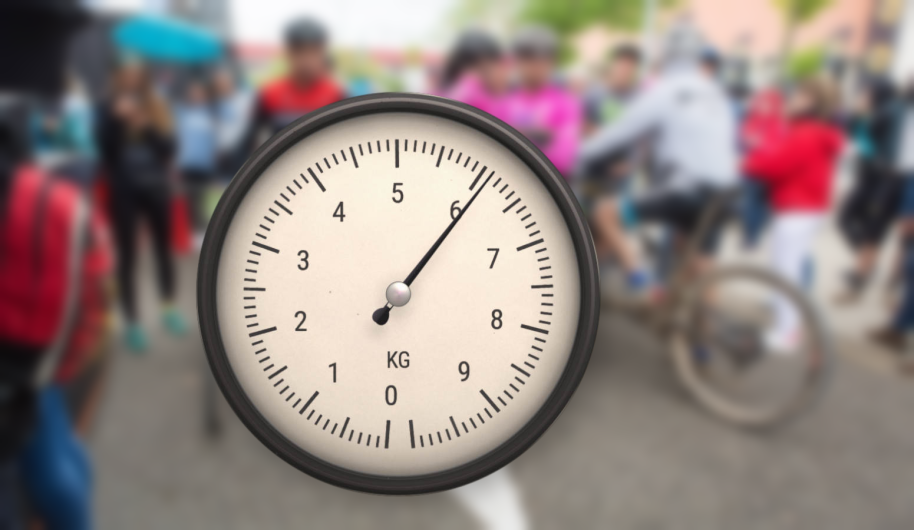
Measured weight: kg 6.1
